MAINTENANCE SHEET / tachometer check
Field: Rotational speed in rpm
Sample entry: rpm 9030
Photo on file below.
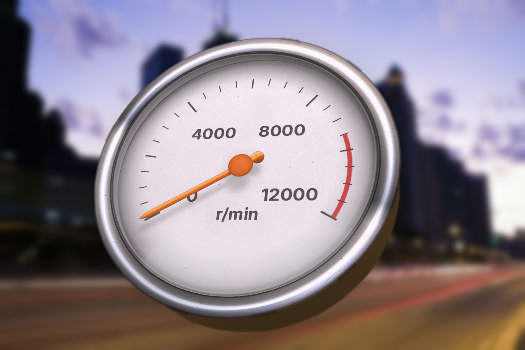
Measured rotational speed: rpm 0
